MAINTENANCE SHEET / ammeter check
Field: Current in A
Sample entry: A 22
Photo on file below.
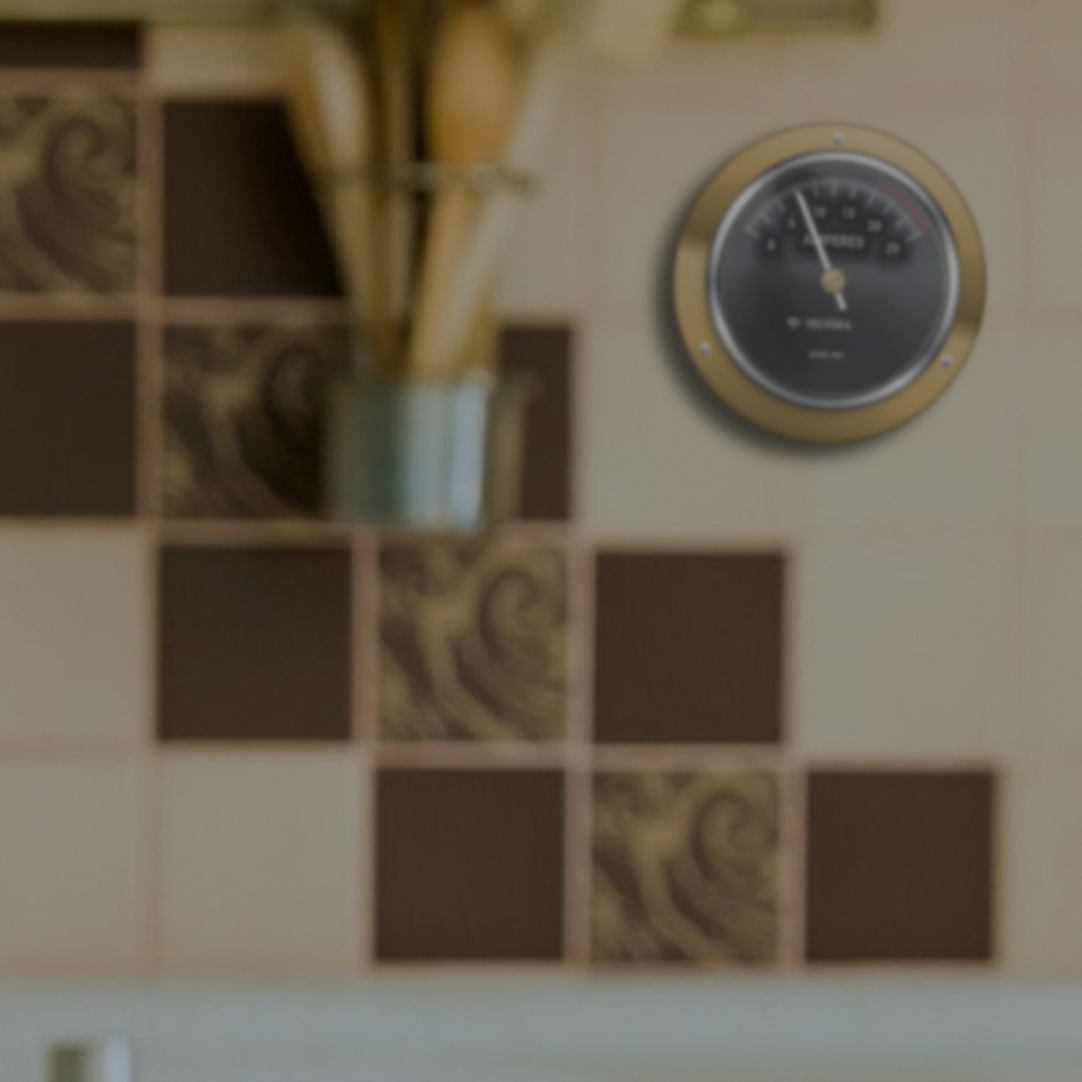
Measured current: A 7.5
